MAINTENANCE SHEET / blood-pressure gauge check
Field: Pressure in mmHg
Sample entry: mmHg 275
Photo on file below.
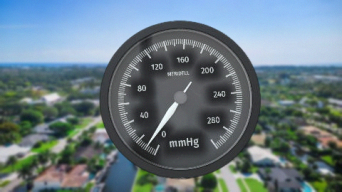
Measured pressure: mmHg 10
